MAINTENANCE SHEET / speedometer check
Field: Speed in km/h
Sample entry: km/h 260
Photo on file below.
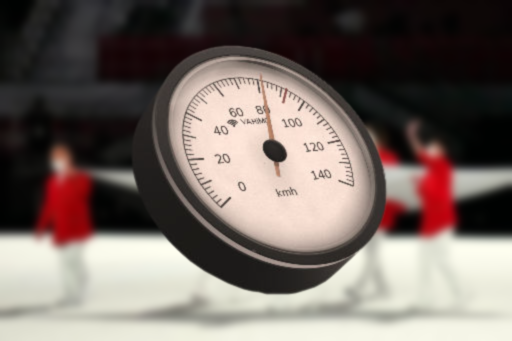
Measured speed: km/h 80
